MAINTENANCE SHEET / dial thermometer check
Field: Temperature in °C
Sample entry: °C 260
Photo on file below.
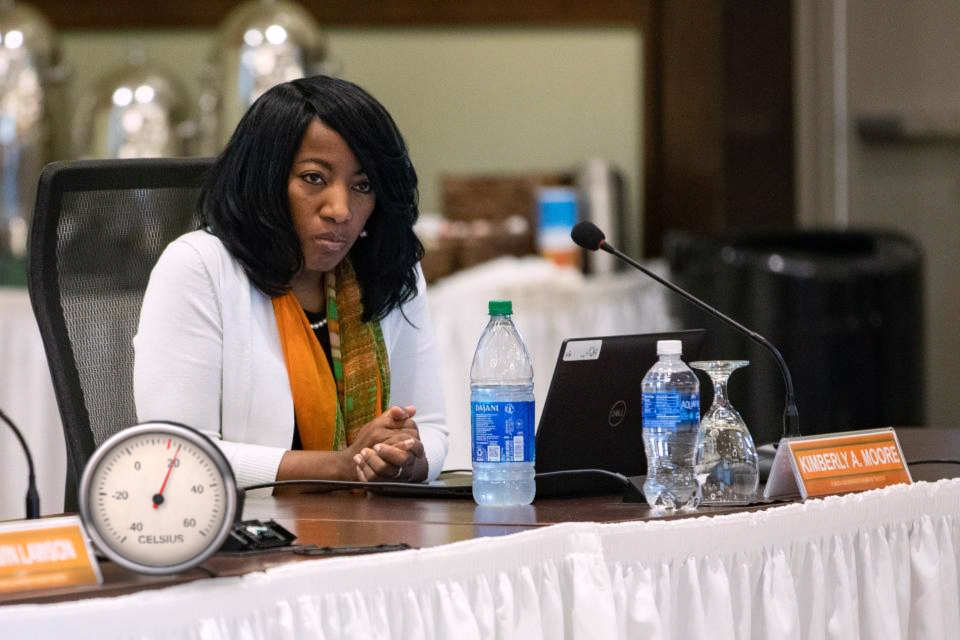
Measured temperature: °C 20
